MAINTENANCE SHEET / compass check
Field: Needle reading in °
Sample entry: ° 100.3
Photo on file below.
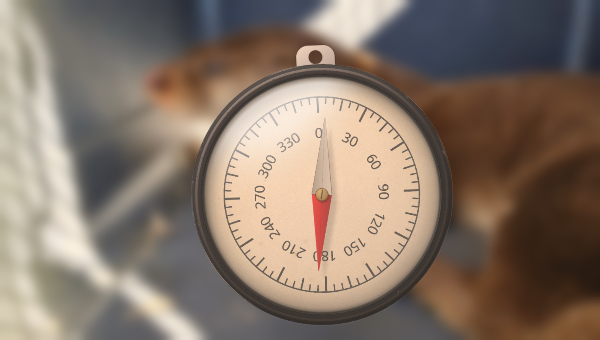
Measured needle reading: ° 185
